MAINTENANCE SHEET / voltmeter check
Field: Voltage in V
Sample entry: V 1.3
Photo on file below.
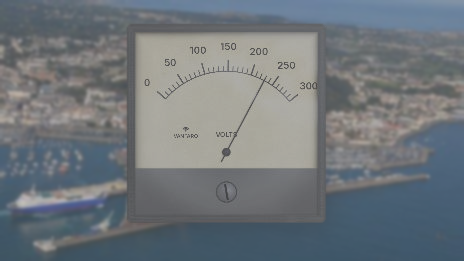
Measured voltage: V 230
